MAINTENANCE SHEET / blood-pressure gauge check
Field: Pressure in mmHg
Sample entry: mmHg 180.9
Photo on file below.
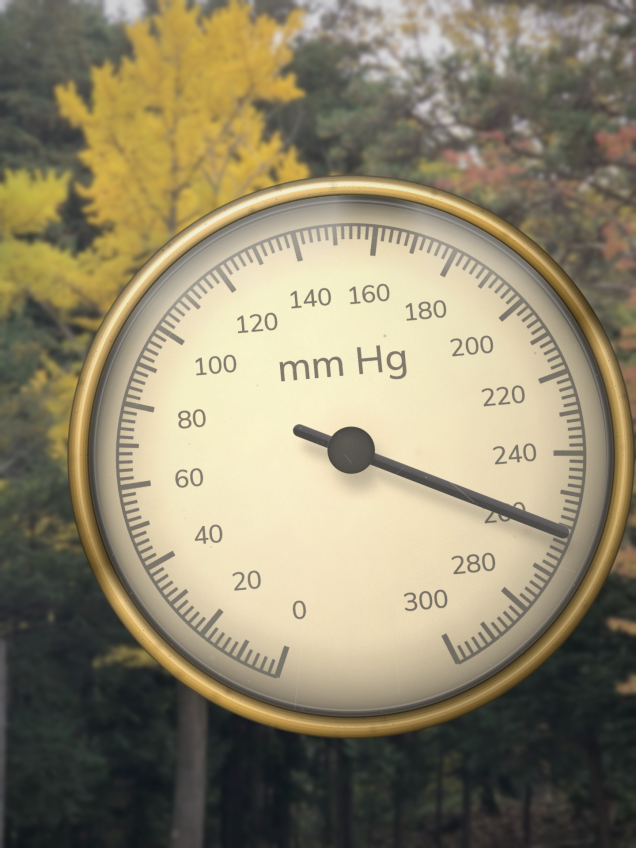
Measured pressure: mmHg 260
